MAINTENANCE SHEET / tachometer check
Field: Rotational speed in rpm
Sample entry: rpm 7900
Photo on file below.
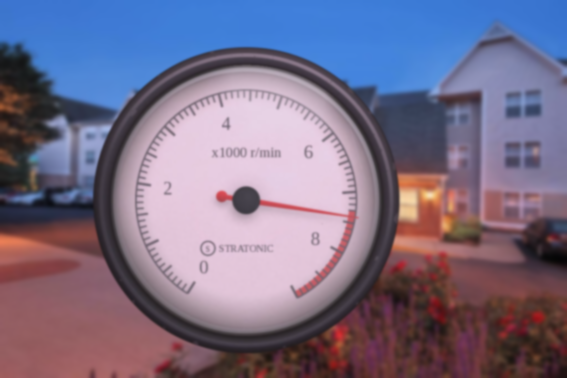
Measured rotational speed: rpm 7400
